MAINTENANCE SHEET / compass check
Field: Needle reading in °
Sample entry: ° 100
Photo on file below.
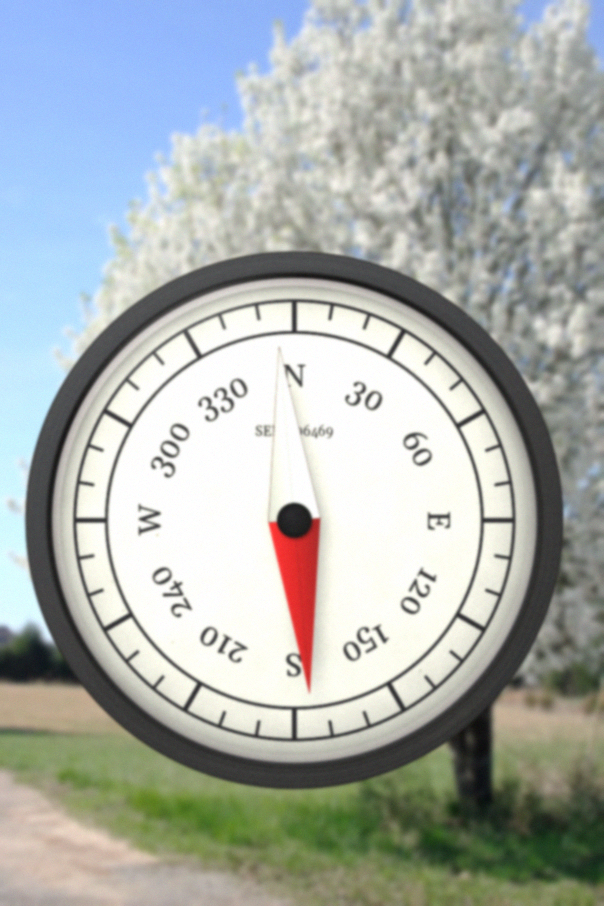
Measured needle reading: ° 175
